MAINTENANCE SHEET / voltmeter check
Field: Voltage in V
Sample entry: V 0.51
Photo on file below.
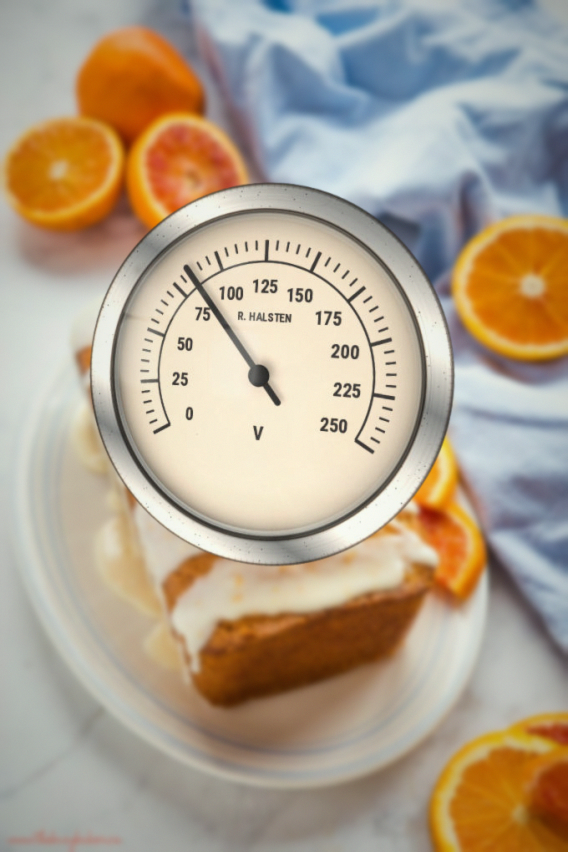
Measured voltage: V 85
